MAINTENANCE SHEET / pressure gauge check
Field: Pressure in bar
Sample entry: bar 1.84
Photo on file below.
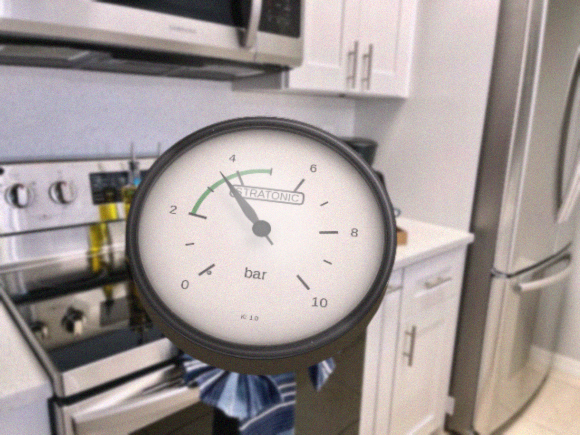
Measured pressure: bar 3.5
